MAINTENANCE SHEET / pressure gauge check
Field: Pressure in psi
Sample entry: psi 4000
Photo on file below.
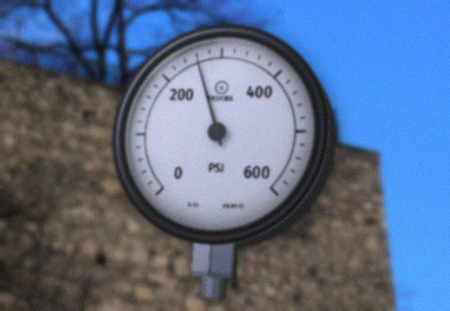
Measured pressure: psi 260
